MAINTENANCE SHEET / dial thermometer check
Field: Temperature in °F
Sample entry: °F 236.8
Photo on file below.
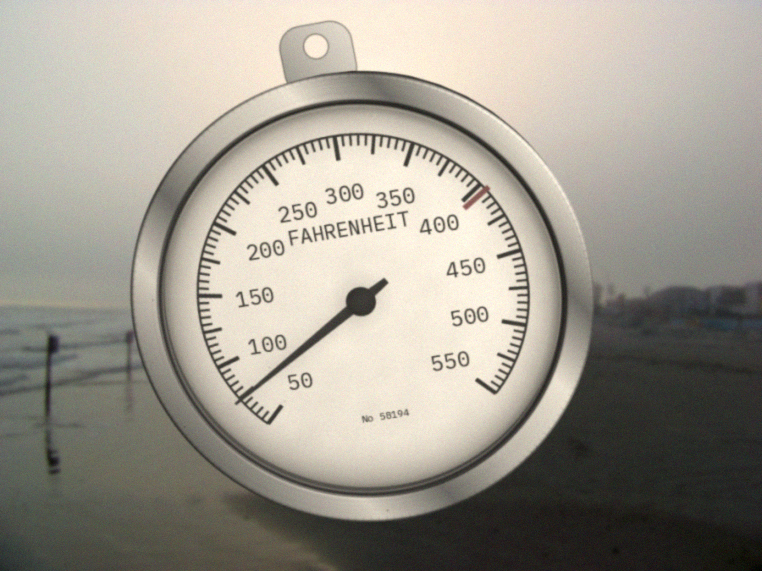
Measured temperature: °F 75
